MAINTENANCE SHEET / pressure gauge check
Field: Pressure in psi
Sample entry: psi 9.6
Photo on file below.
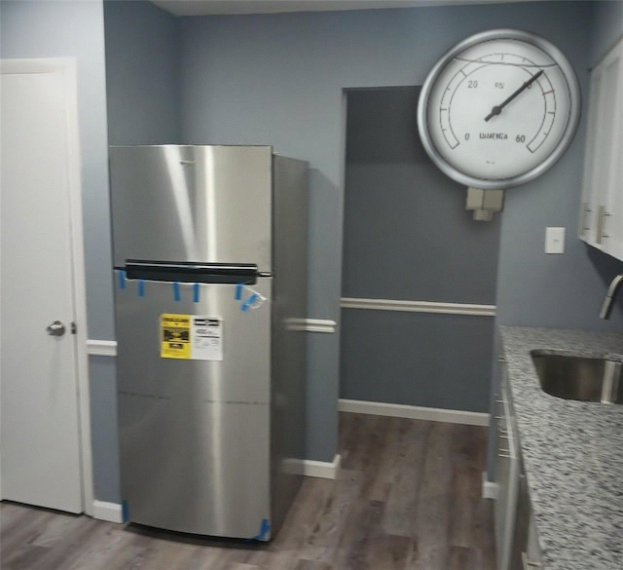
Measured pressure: psi 40
